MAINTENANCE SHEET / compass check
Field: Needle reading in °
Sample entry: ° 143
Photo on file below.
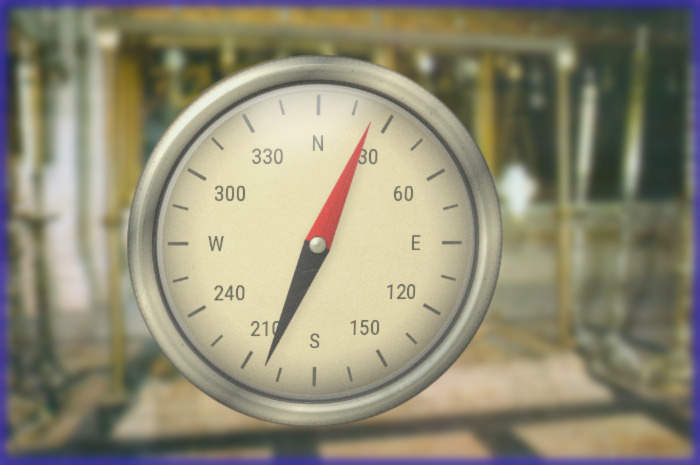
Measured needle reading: ° 22.5
